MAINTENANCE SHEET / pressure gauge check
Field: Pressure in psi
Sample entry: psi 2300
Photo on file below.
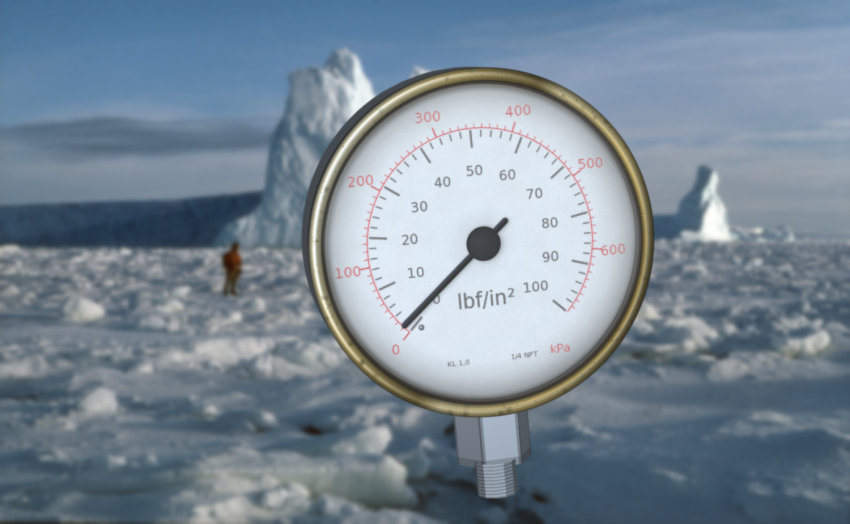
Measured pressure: psi 2
